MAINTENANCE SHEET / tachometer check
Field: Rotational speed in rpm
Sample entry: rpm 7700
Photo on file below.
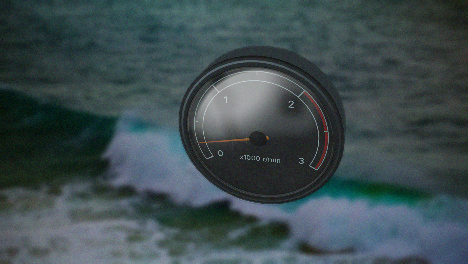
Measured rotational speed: rpm 250
